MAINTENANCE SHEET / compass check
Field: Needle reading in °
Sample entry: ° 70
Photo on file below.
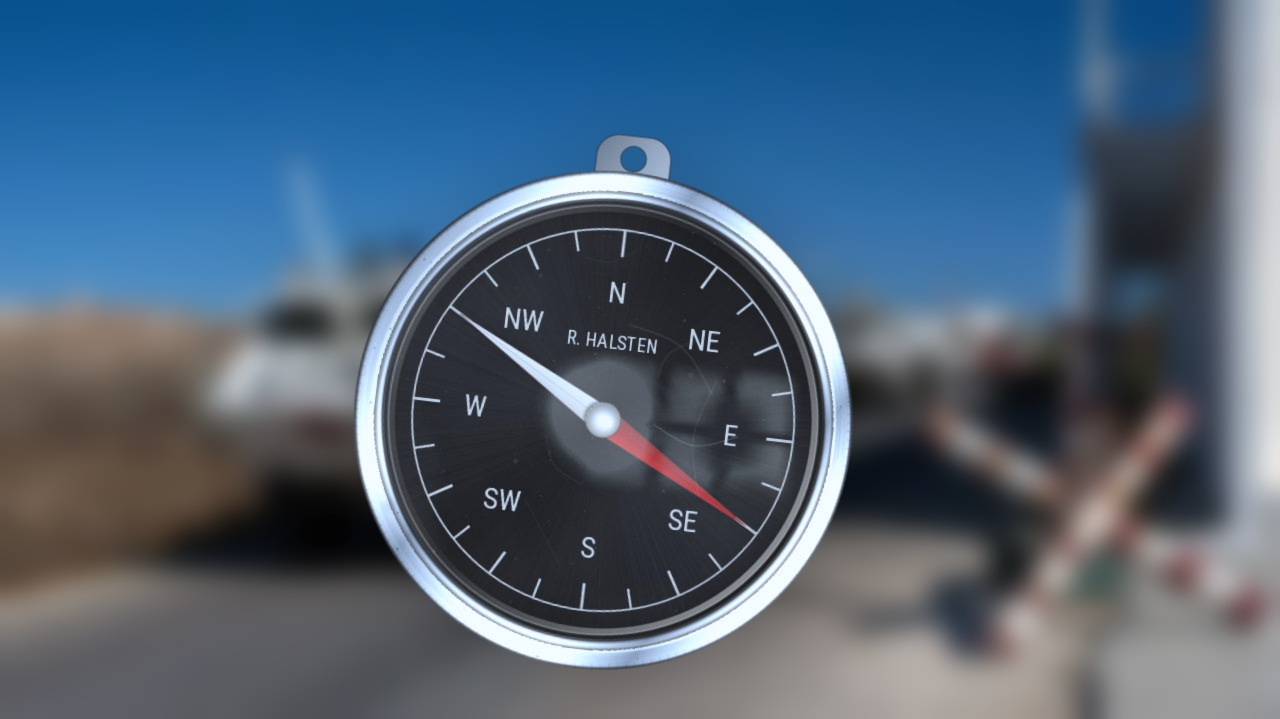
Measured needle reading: ° 120
